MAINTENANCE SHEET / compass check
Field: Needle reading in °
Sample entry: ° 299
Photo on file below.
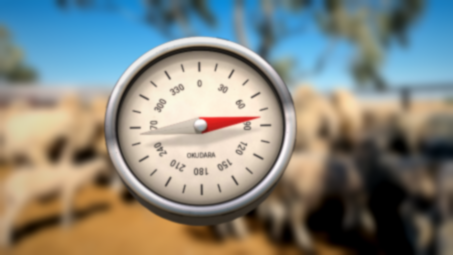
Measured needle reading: ° 82.5
